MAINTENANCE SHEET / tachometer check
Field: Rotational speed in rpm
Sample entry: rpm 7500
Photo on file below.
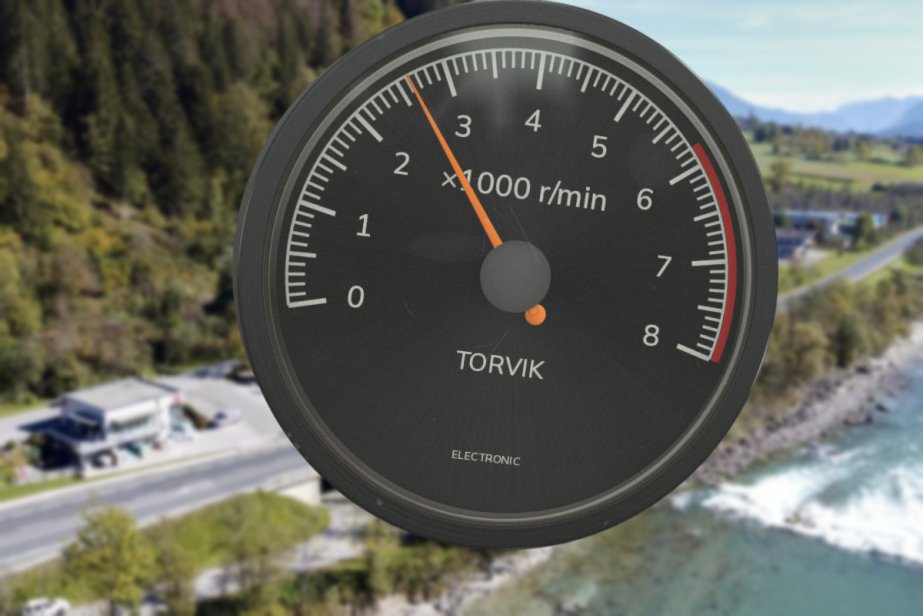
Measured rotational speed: rpm 2600
